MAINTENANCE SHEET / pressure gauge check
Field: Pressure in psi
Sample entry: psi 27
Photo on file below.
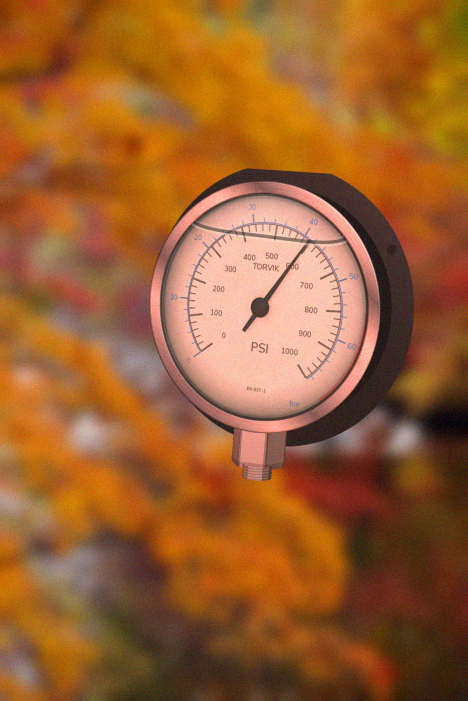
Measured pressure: psi 600
